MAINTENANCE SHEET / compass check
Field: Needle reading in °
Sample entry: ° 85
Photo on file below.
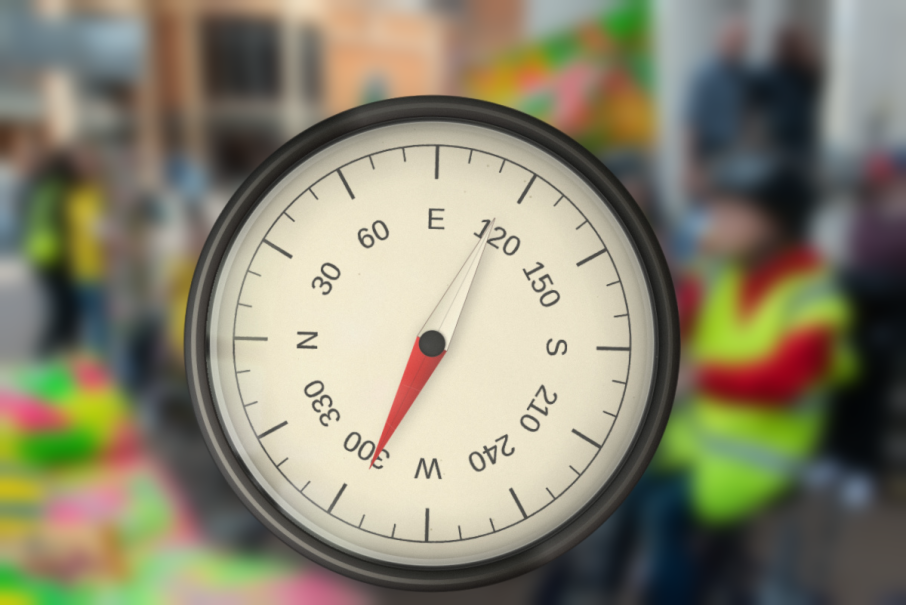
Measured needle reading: ° 295
